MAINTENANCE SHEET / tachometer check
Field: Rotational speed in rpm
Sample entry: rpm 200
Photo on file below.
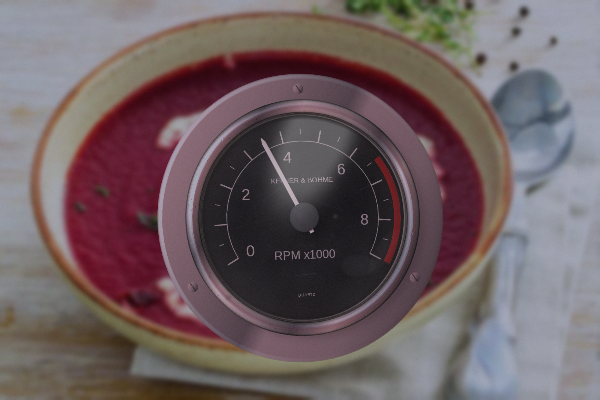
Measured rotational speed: rpm 3500
